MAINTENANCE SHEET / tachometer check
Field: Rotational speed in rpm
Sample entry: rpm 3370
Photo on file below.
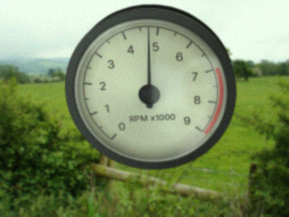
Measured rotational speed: rpm 4750
